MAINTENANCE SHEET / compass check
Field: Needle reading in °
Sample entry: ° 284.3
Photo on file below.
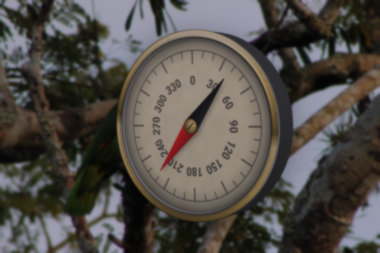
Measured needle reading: ° 220
